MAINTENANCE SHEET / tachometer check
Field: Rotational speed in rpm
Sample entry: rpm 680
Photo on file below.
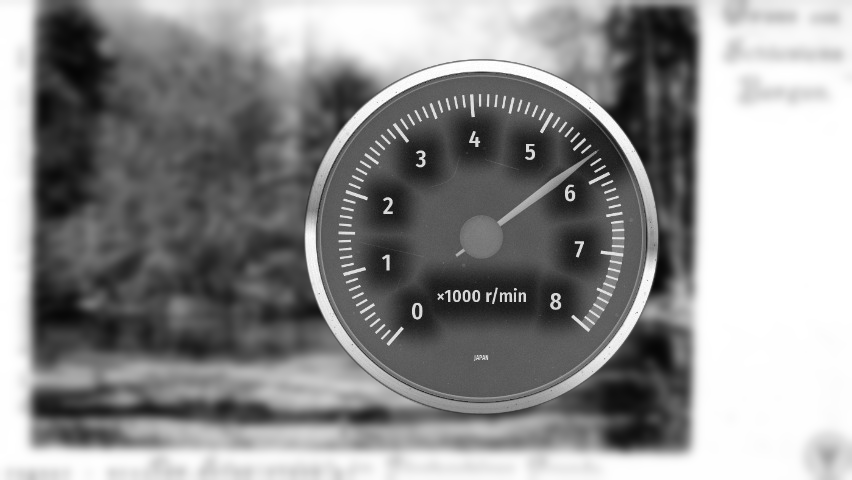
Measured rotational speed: rpm 5700
